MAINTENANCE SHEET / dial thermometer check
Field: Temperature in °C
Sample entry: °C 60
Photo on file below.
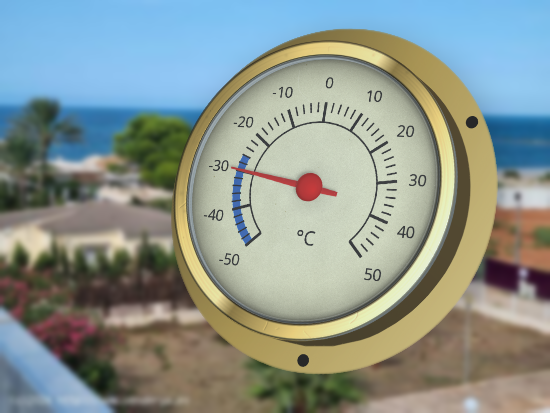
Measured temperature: °C -30
